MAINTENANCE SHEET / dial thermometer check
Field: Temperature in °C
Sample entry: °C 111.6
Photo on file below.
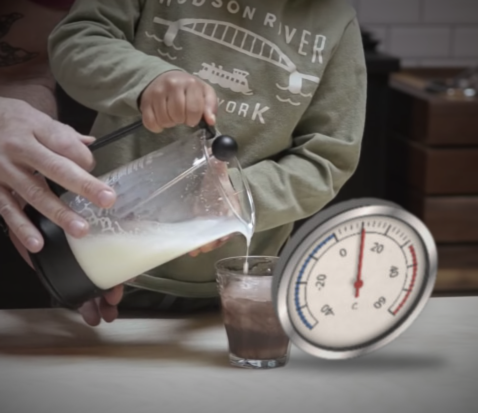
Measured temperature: °C 10
